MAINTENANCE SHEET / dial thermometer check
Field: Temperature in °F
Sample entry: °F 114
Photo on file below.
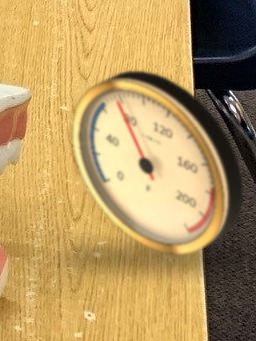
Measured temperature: °F 80
